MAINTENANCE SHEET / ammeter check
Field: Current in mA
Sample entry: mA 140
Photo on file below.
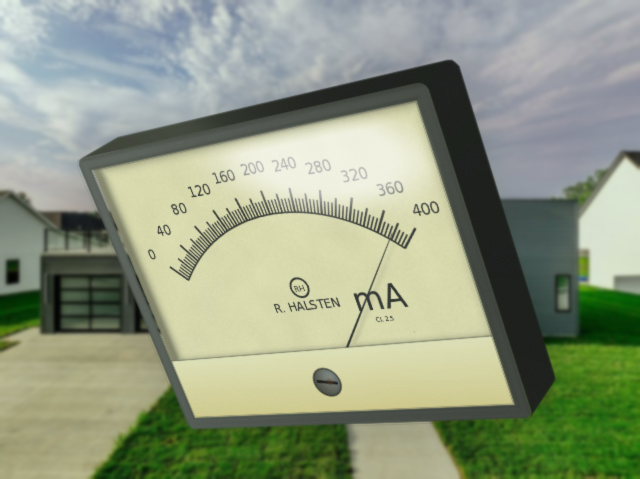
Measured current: mA 380
